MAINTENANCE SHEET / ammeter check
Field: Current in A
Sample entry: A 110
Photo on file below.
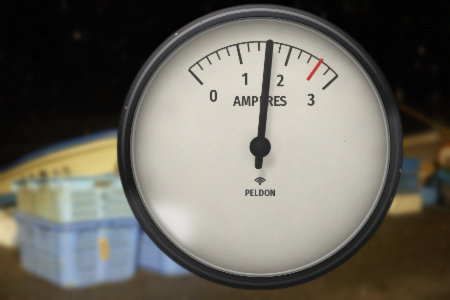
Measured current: A 1.6
